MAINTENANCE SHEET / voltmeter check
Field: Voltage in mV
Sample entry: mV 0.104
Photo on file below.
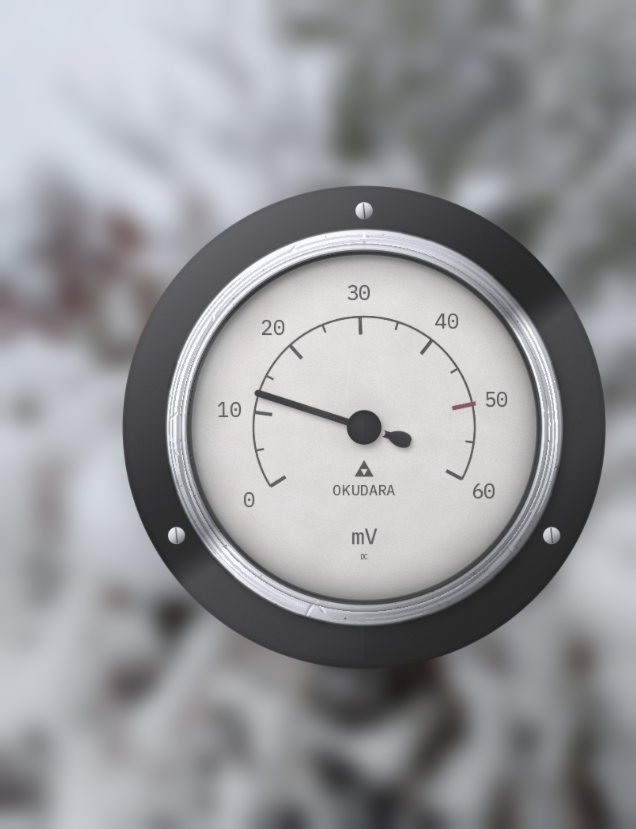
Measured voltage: mV 12.5
